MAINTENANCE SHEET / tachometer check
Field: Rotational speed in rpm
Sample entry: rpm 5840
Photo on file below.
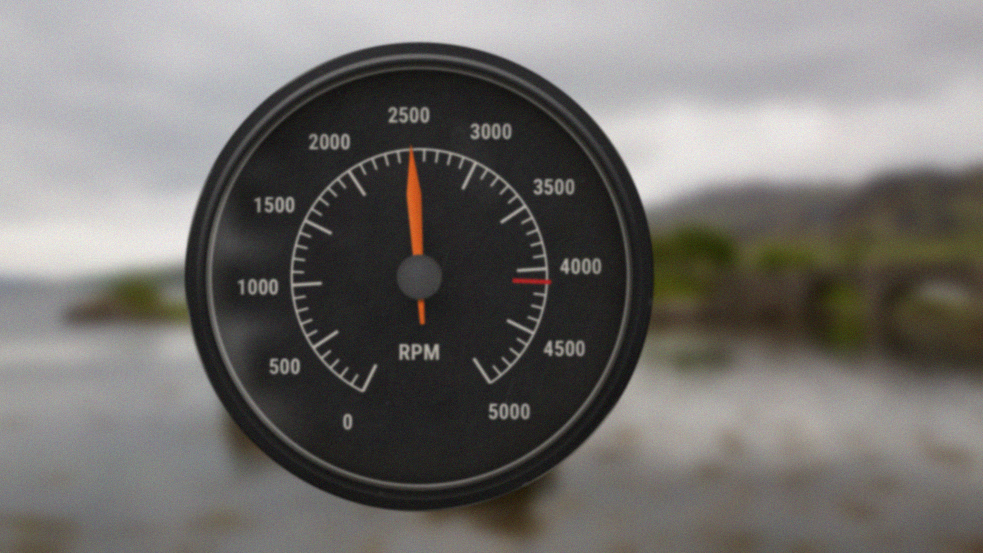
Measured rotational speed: rpm 2500
